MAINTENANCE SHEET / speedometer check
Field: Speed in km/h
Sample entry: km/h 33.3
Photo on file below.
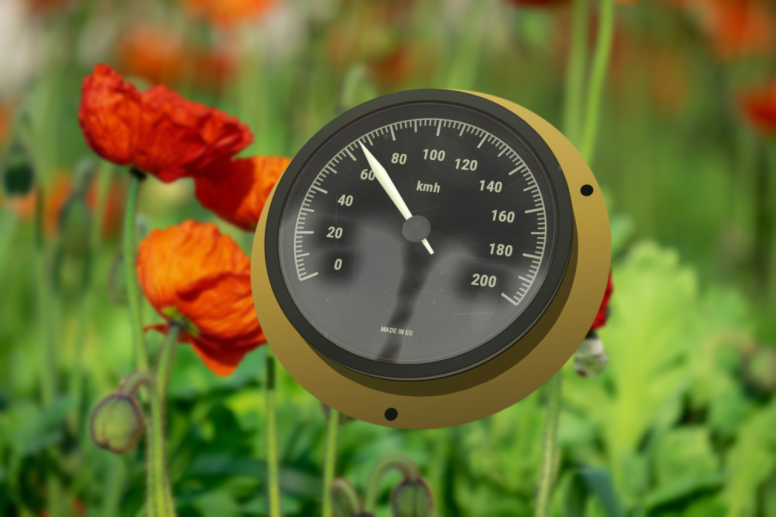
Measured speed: km/h 66
